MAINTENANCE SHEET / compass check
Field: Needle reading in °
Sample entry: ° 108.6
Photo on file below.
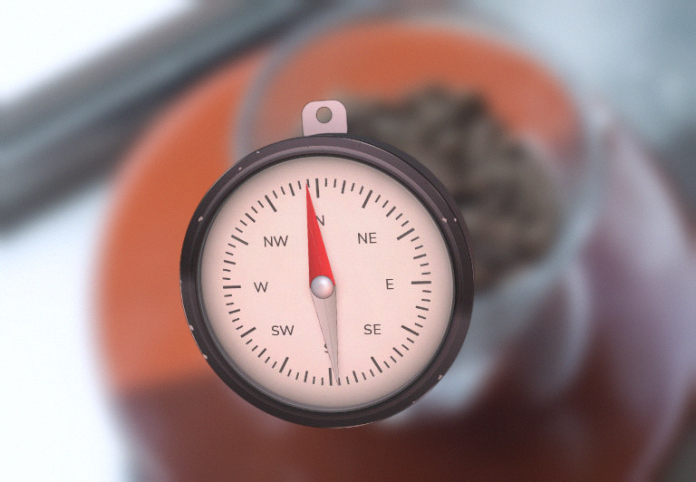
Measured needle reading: ° 355
